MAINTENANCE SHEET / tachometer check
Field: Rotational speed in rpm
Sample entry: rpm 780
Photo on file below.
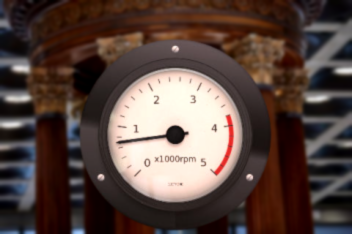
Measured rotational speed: rpm 700
